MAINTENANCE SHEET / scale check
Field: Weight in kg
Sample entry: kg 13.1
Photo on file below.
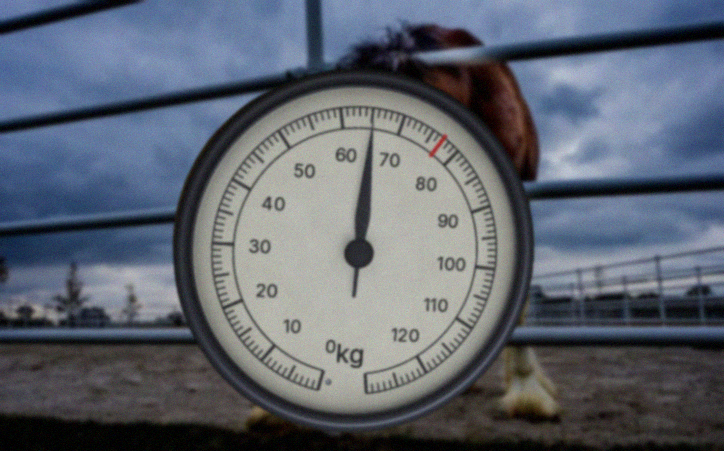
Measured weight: kg 65
